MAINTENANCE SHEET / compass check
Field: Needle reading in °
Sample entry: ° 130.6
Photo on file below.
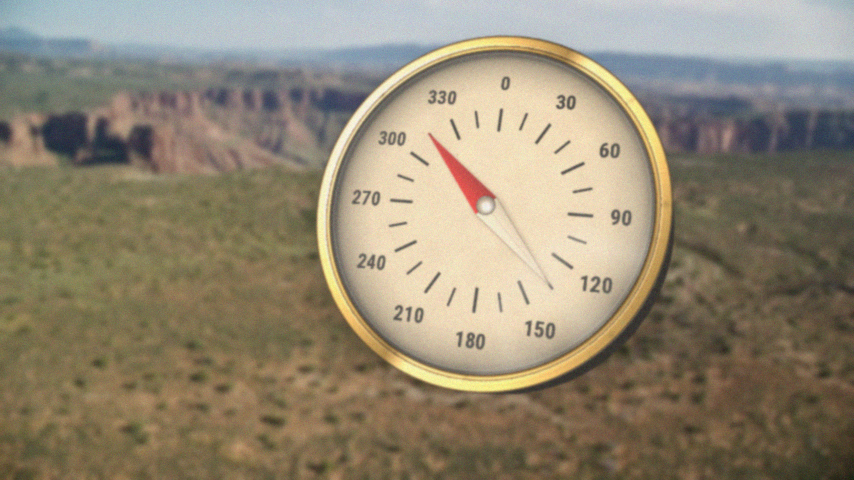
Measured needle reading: ° 315
